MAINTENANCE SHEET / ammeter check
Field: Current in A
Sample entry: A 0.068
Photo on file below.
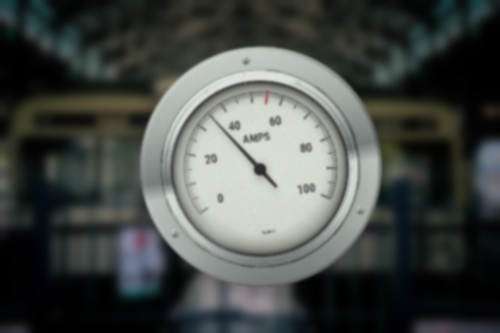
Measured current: A 35
